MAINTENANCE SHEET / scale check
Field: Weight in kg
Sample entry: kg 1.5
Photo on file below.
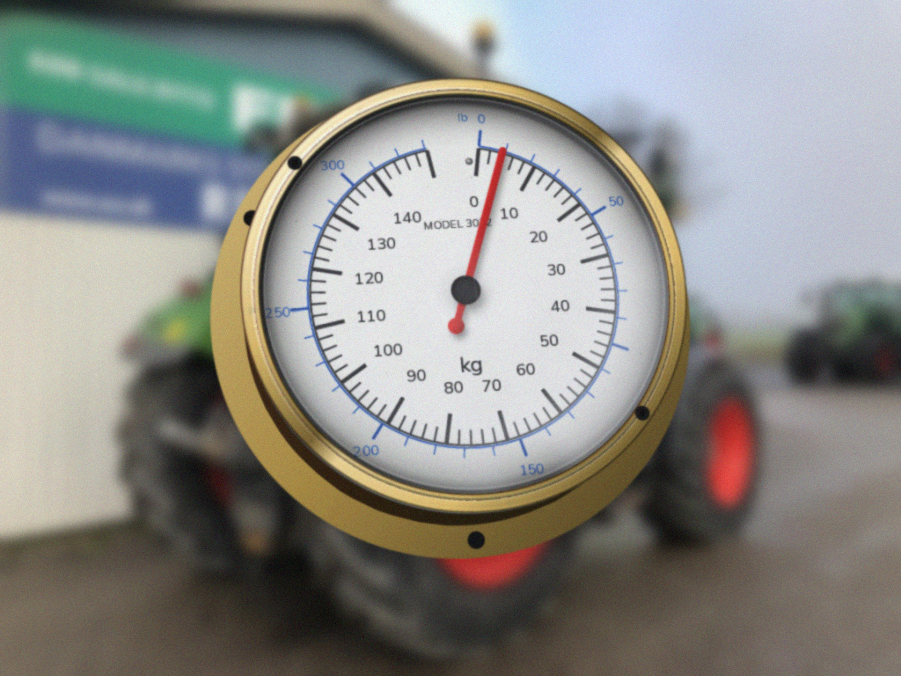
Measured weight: kg 4
